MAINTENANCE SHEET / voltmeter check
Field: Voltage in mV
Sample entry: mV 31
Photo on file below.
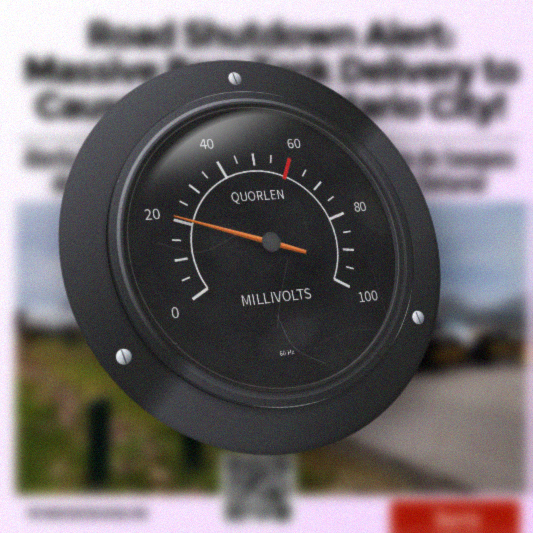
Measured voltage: mV 20
